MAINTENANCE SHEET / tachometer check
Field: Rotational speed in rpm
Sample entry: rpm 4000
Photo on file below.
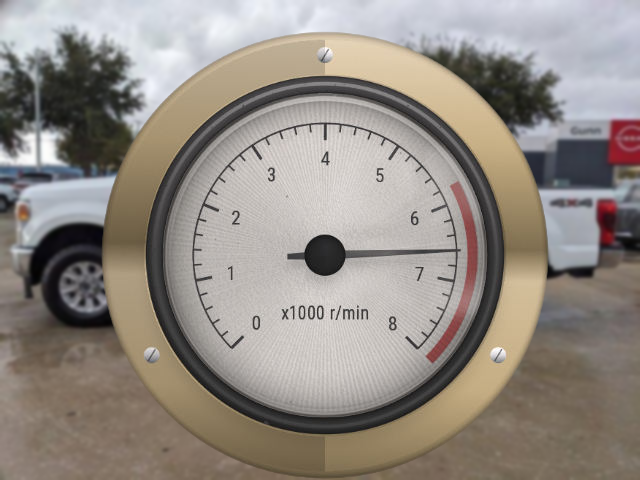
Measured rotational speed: rpm 6600
